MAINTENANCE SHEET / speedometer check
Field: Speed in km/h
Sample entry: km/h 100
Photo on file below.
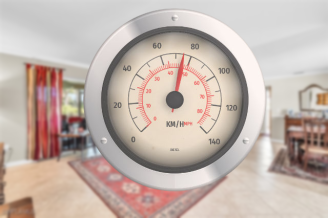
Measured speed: km/h 75
